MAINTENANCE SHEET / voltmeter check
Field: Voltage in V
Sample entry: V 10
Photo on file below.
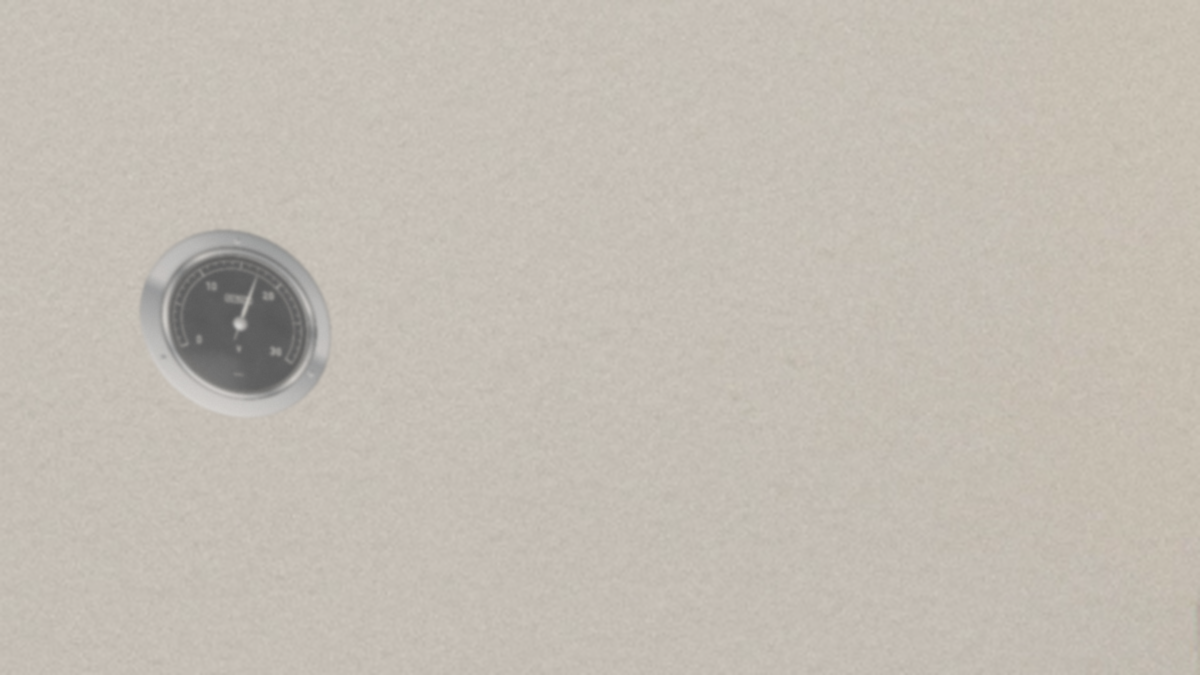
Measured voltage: V 17
